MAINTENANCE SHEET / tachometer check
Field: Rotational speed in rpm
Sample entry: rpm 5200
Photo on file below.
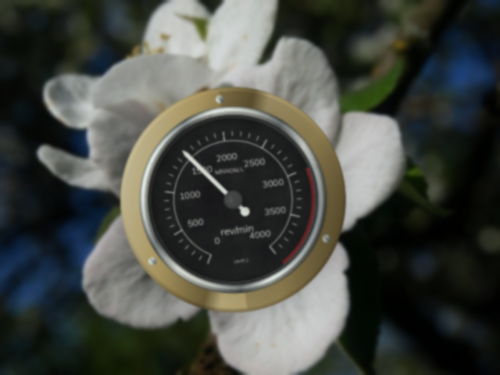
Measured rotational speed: rpm 1500
